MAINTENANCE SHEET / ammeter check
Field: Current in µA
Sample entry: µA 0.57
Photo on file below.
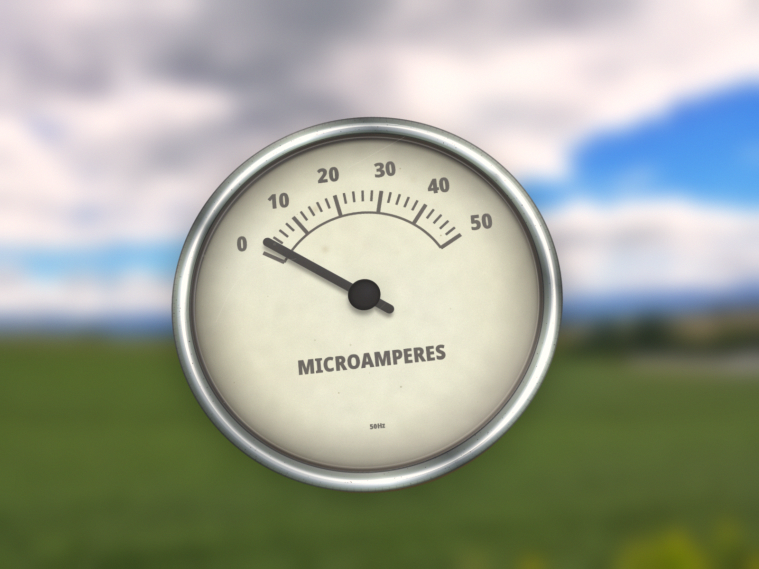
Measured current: µA 2
